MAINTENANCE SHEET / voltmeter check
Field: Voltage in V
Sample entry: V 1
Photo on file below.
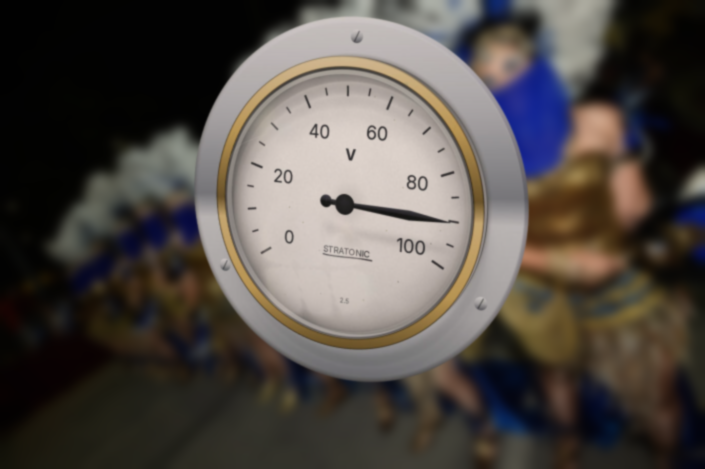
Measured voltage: V 90
